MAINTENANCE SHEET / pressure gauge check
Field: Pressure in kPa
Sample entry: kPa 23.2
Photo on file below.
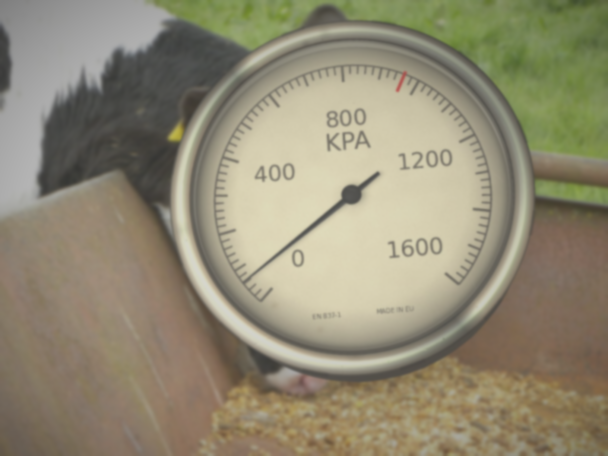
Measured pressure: kPa 60
